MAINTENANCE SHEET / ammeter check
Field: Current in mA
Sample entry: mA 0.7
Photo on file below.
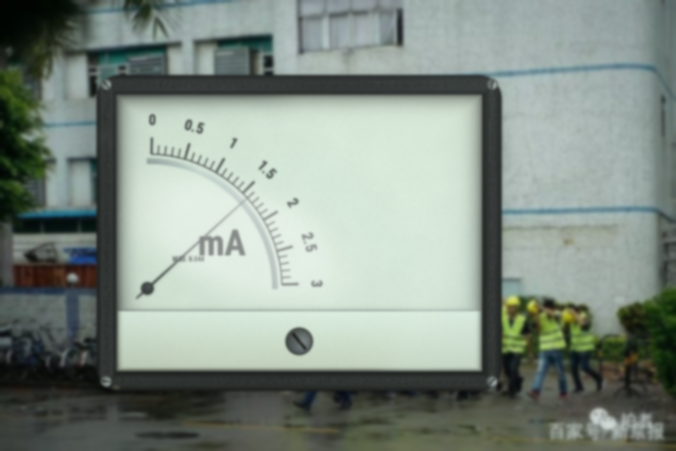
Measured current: mA 1.6
